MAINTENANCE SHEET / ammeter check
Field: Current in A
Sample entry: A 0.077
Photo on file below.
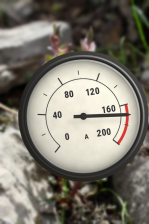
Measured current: A 170
